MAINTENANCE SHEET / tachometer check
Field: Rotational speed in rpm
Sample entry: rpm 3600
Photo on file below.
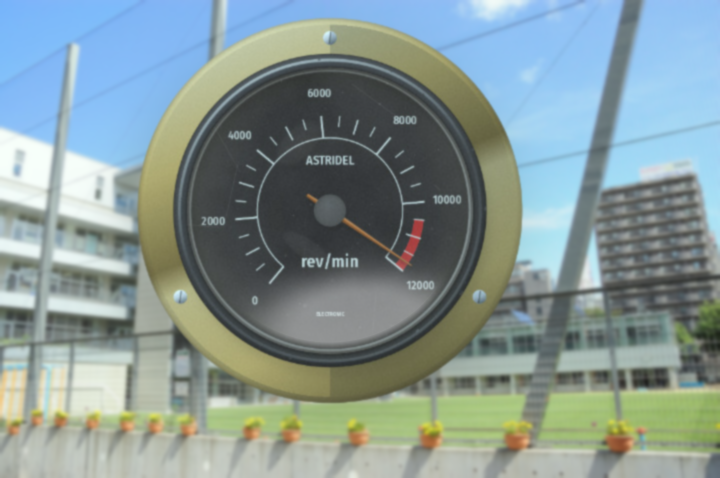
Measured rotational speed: rpm 11750
